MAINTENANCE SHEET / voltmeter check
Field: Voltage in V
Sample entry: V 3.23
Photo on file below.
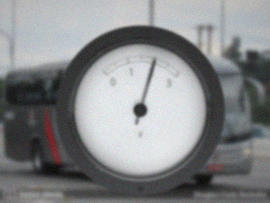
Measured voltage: V 2
